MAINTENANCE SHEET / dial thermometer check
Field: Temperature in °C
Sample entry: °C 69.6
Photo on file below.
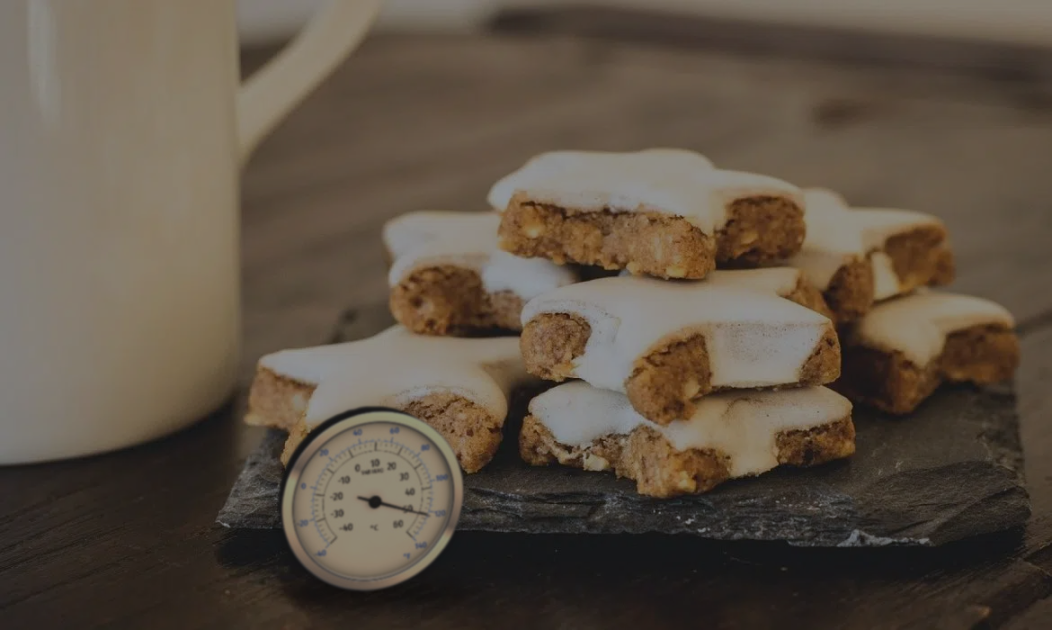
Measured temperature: °C 50
